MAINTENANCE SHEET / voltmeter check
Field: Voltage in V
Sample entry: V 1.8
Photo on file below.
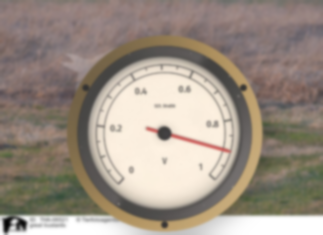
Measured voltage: V 0.9
